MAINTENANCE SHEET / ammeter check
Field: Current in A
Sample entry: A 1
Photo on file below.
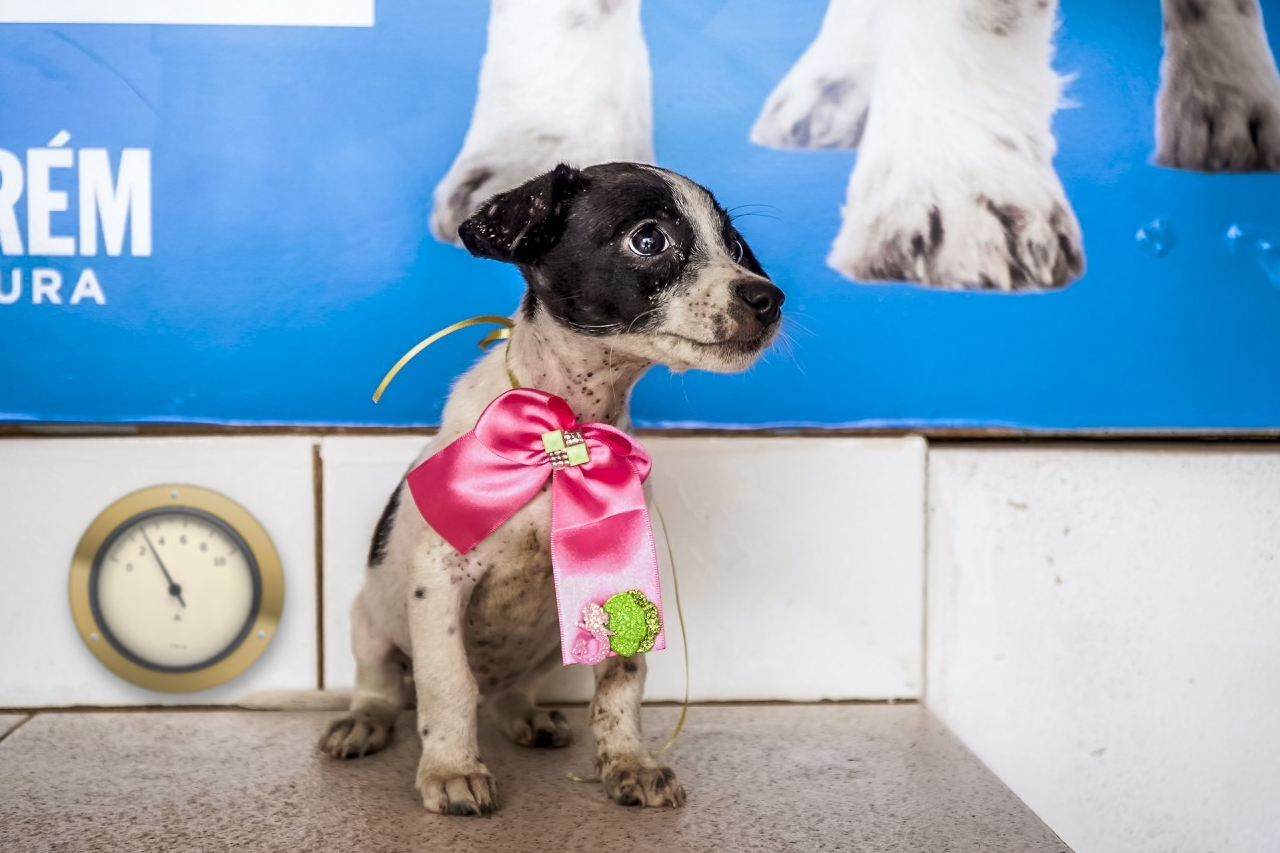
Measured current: A 3
